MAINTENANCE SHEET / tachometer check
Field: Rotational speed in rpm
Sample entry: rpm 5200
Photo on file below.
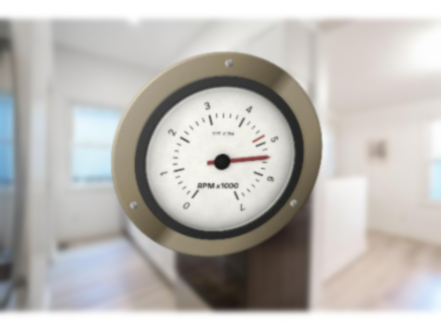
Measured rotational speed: rpm 5400
